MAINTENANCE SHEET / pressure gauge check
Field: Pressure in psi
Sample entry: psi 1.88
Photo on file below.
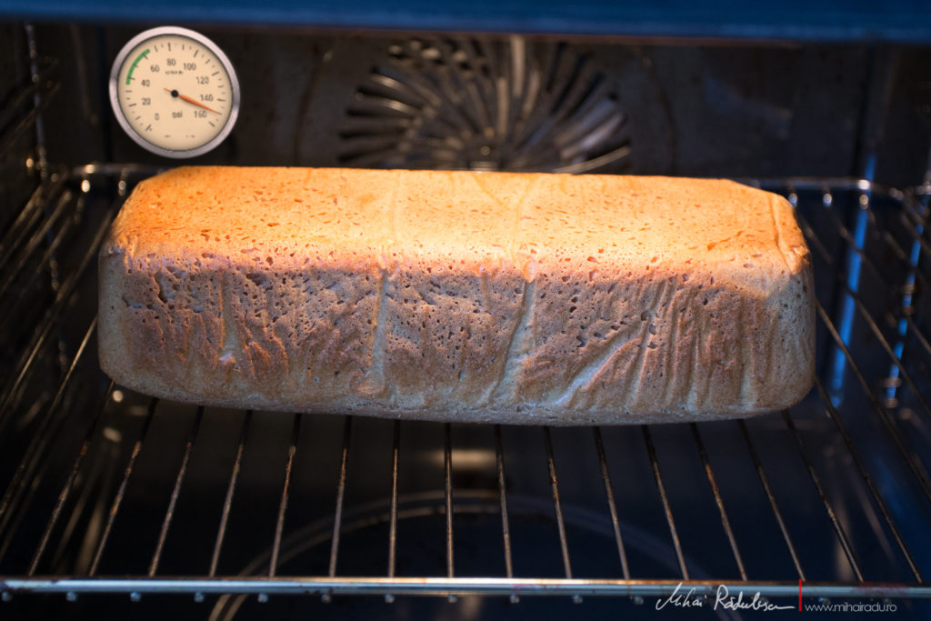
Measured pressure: psi 150
